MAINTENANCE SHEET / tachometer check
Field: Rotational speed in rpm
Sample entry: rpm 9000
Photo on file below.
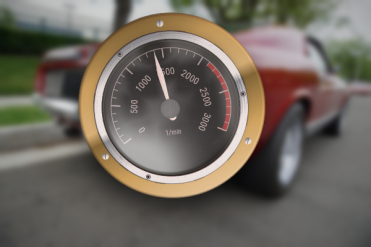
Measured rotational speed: rpm 1400
